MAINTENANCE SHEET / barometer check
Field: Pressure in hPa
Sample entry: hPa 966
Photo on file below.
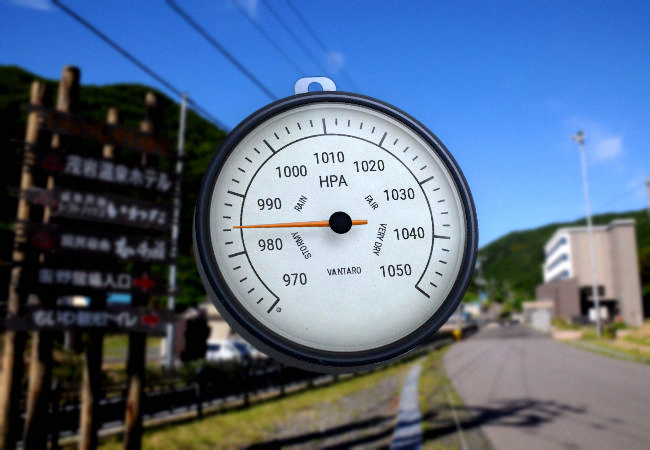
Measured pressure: hPa 984
